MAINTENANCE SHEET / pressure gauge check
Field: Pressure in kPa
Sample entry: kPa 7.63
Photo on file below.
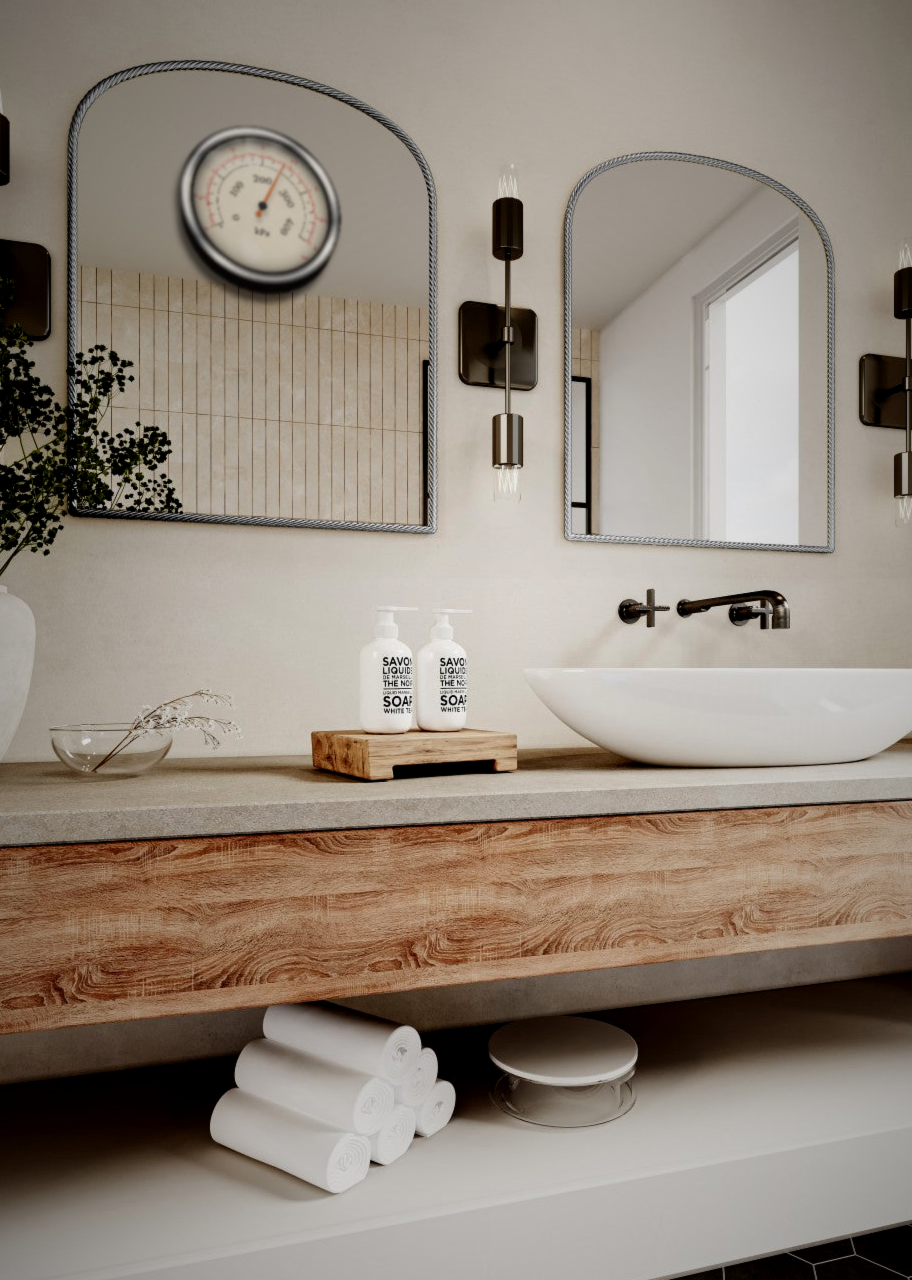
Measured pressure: kPa 240
